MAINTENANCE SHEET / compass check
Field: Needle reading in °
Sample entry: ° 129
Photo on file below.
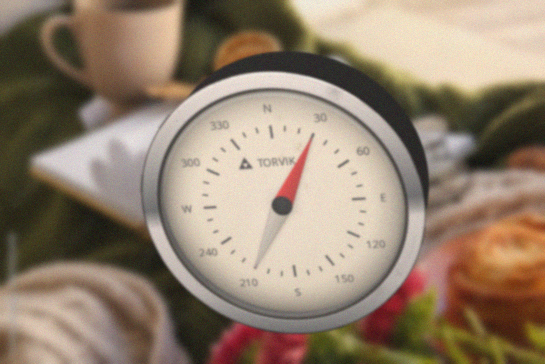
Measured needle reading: ° 30
